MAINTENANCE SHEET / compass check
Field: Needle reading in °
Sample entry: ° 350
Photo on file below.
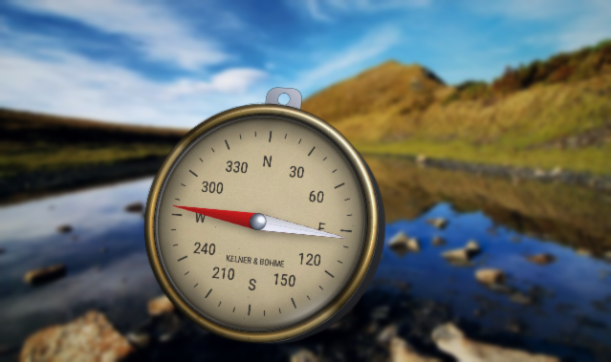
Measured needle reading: ° 275
